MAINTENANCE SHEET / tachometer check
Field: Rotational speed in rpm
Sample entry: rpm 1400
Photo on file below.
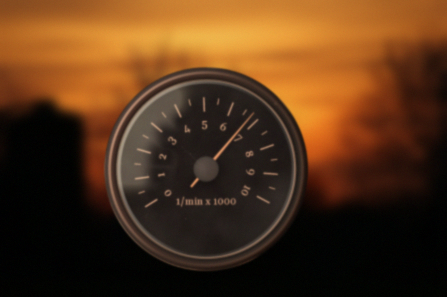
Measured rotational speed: rpm 6750
